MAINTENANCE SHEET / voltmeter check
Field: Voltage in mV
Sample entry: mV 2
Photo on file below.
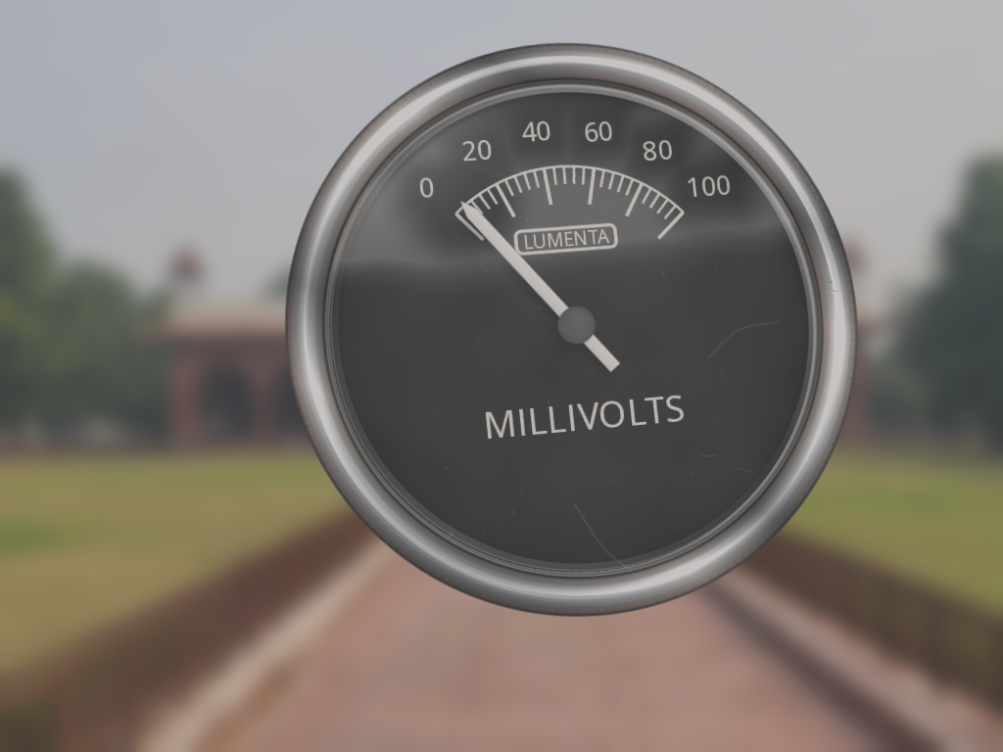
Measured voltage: mV 4
